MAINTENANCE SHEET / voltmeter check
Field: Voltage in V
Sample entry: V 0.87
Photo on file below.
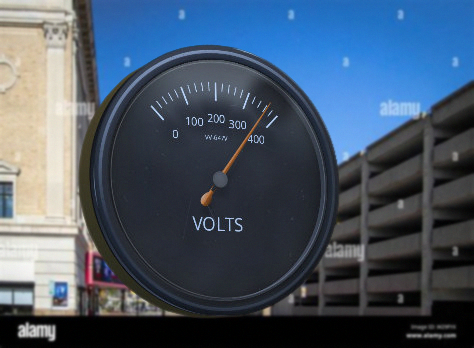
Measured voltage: V 360
